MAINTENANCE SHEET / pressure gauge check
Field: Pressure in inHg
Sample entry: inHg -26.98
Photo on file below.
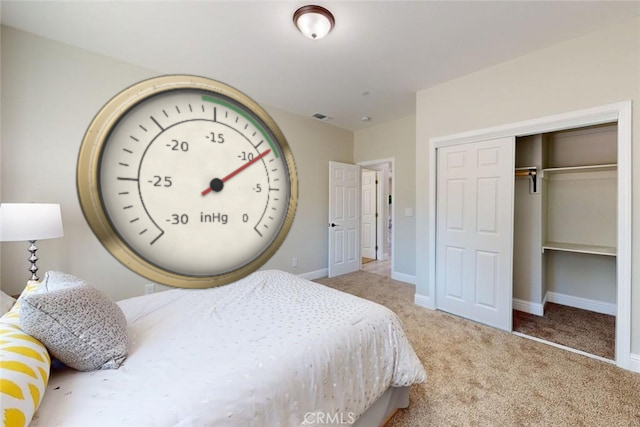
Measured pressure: inHg -9
